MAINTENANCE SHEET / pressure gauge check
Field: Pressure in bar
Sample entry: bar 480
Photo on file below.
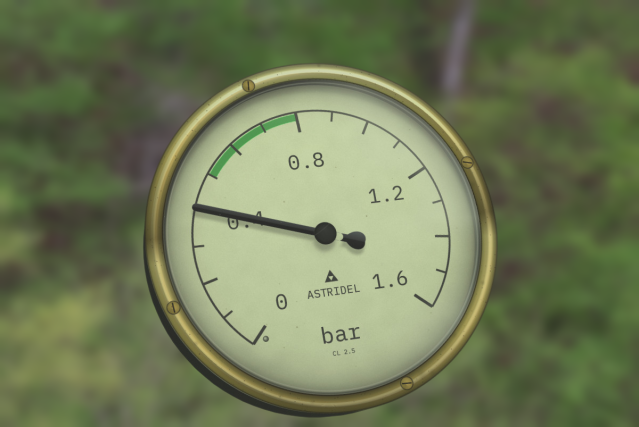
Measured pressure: bar 0.4
